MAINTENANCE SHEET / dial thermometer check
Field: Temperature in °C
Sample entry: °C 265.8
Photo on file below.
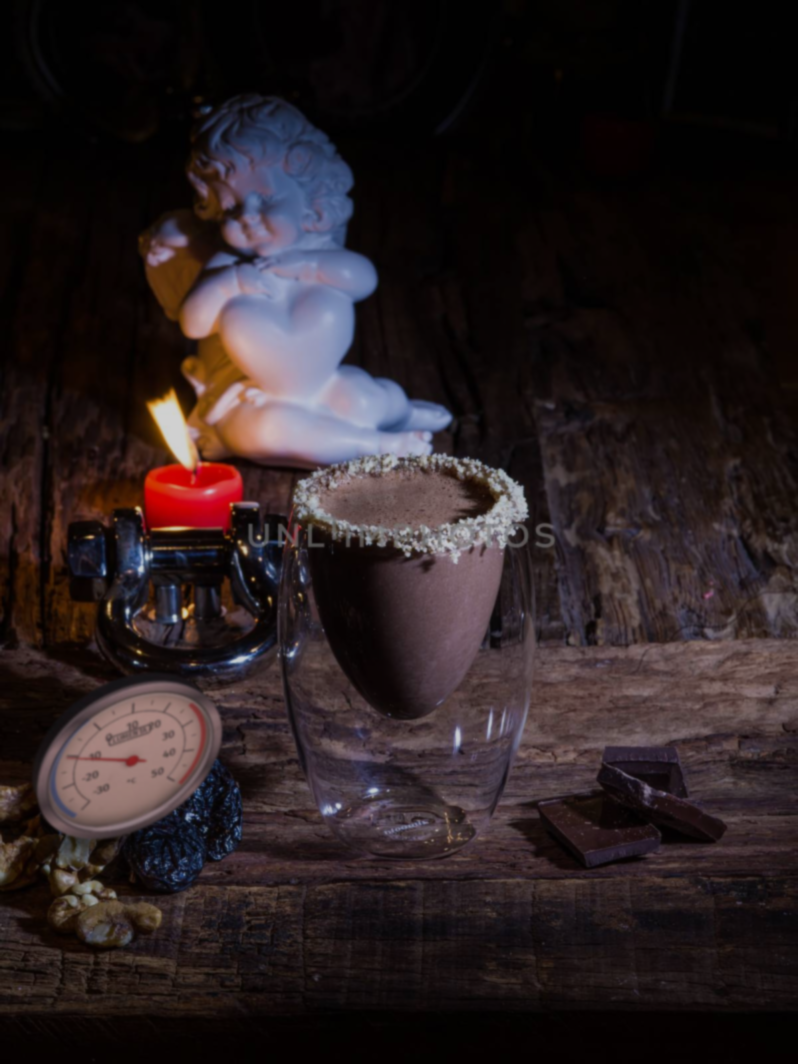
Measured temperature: °C -10
